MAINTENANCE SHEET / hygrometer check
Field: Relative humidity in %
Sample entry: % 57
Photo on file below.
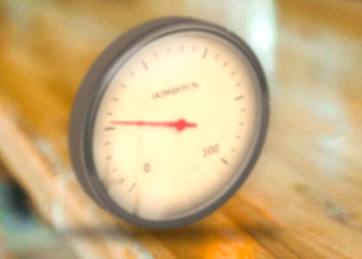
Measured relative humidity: % 22
